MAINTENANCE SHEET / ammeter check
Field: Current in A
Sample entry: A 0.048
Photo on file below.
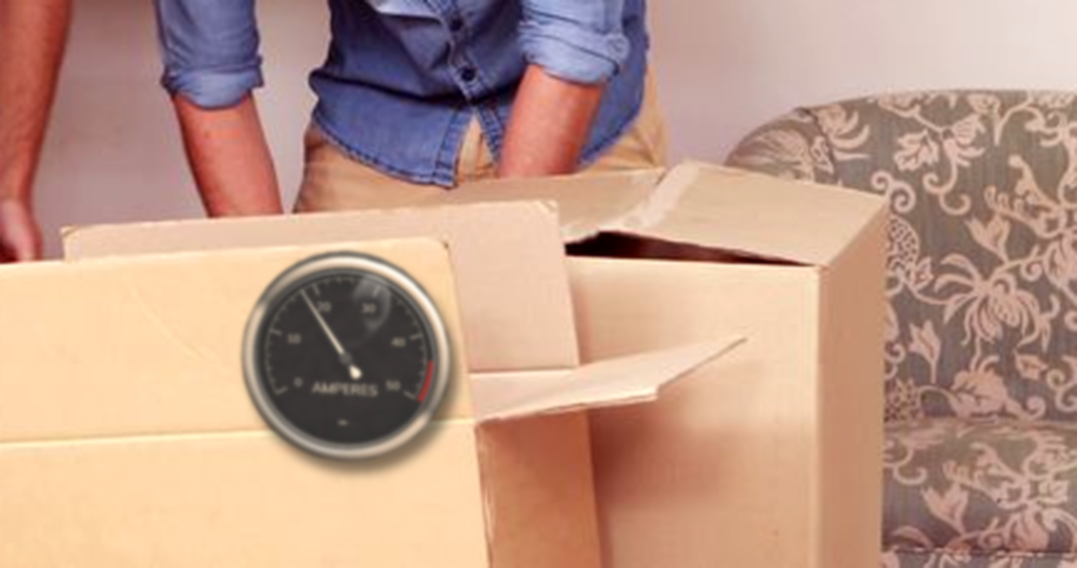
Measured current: A 18
